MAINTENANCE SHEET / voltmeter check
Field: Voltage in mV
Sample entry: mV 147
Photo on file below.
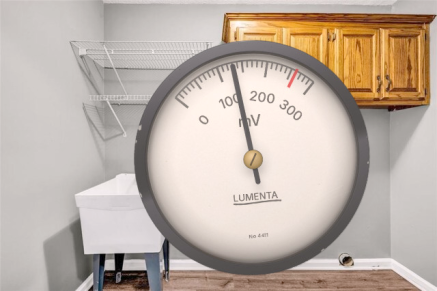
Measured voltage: mV 130
